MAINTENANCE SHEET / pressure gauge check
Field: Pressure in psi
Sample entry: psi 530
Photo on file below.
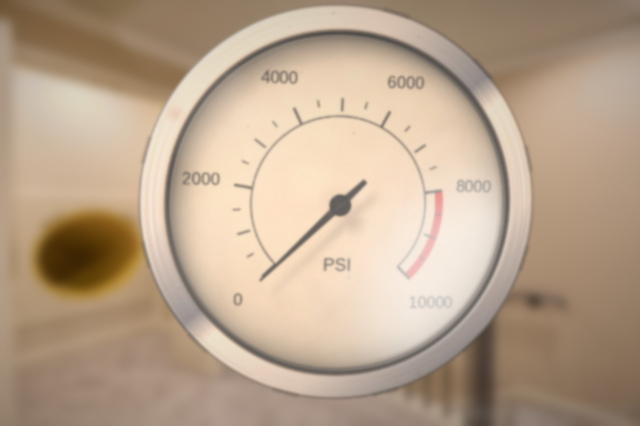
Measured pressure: psi 0
